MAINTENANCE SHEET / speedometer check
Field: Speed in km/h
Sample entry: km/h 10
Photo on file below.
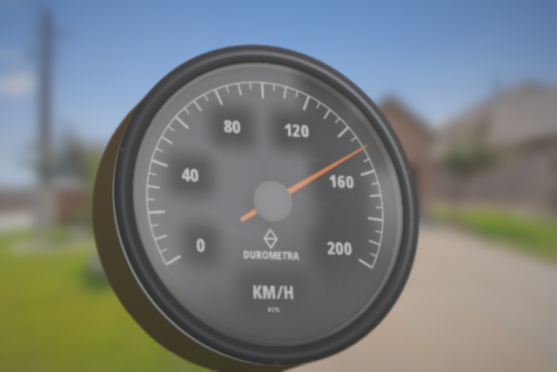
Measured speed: km/h 150
